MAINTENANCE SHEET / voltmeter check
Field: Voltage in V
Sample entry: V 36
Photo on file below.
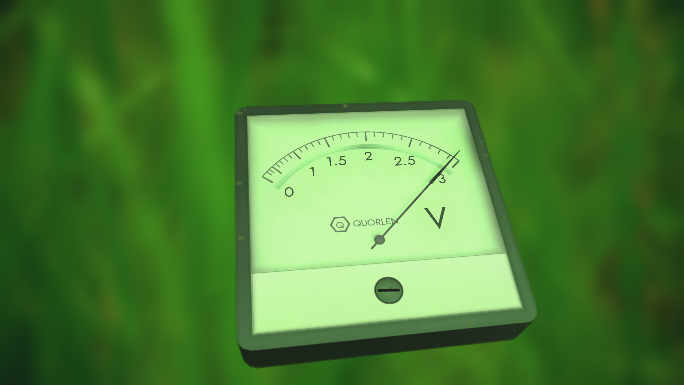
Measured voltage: V 2.95
